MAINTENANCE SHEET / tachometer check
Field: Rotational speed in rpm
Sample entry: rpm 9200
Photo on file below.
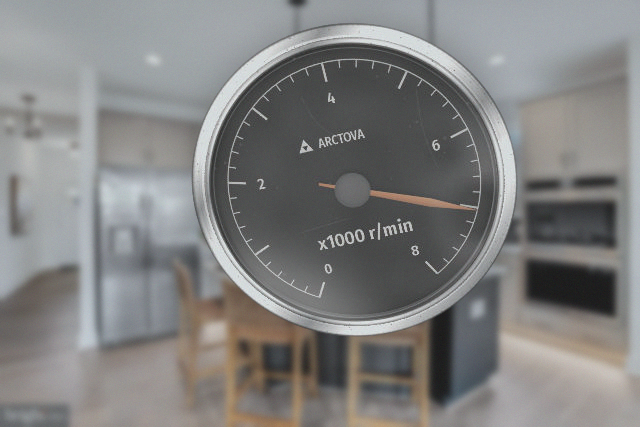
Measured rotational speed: rpm 7000
